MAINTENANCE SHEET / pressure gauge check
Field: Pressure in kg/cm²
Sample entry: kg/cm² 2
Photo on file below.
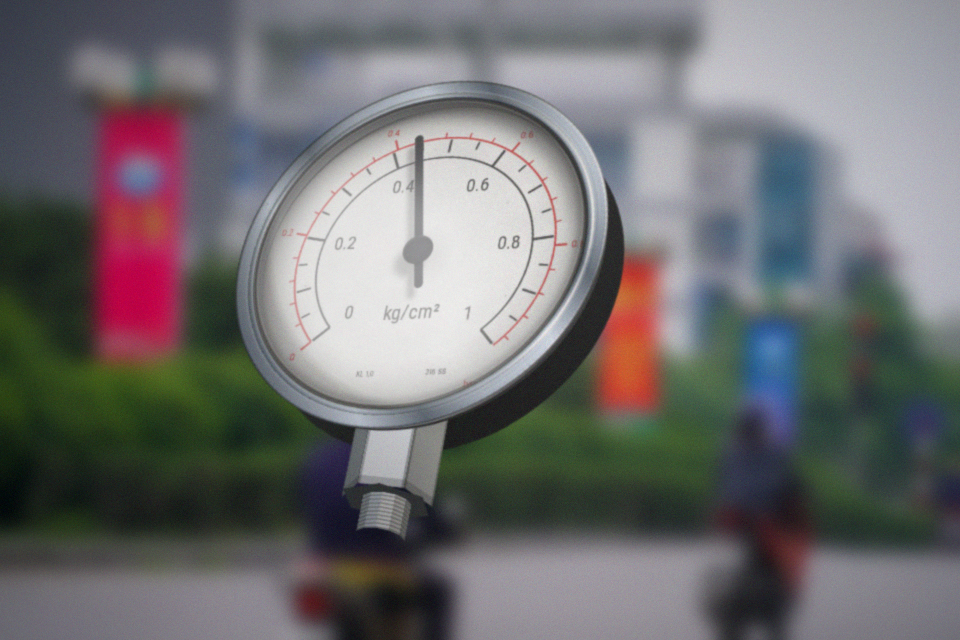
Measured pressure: kg/cm² 0.45
